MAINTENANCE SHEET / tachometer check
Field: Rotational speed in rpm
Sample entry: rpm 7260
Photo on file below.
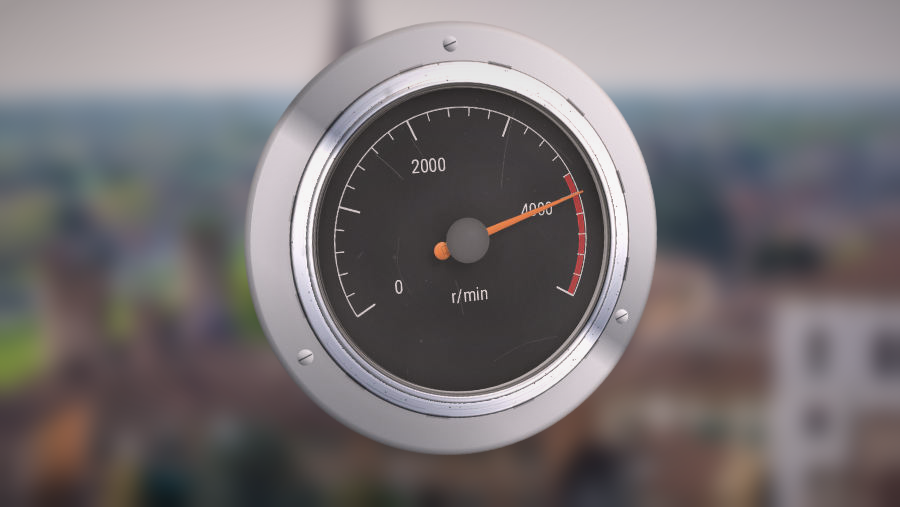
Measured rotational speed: rpm 4000
